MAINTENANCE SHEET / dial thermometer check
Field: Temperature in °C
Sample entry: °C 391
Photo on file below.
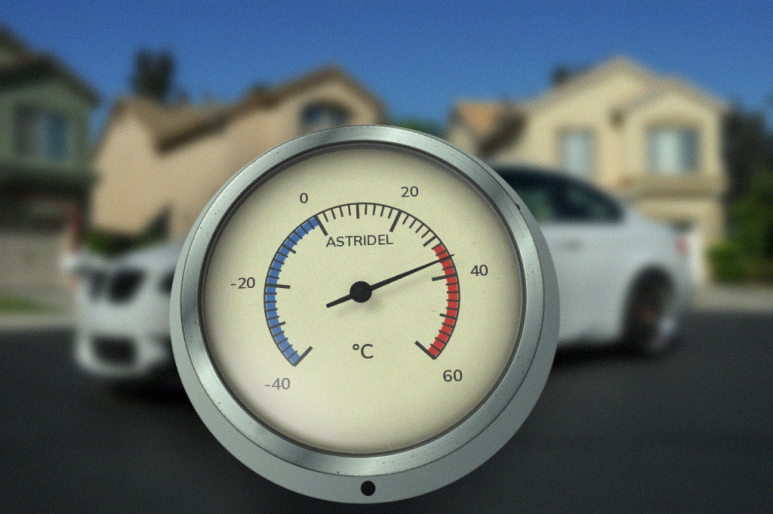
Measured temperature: °C 36
